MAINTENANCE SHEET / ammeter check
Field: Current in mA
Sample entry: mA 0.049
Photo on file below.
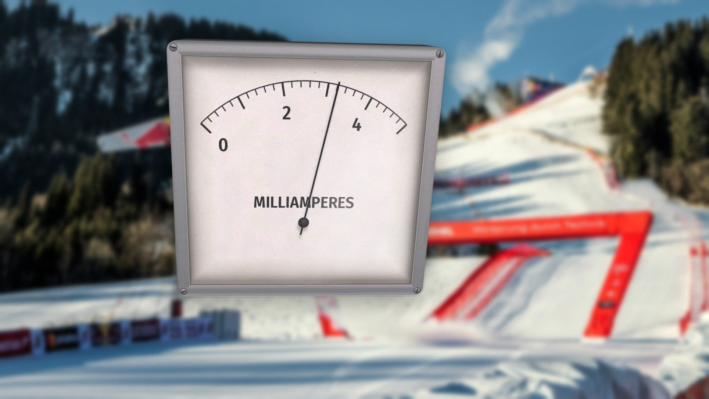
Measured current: mA 3.2
